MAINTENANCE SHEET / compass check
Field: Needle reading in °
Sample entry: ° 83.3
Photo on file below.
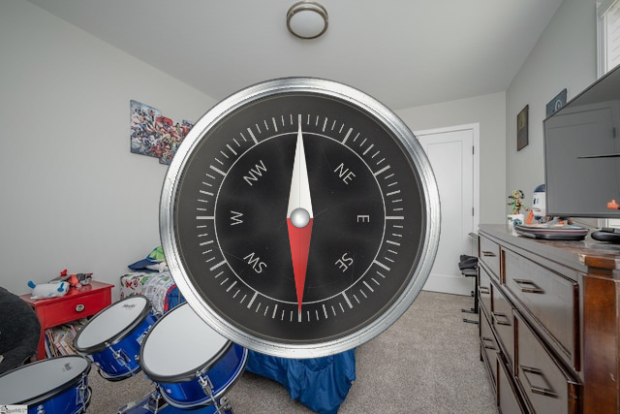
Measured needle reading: ° 180
